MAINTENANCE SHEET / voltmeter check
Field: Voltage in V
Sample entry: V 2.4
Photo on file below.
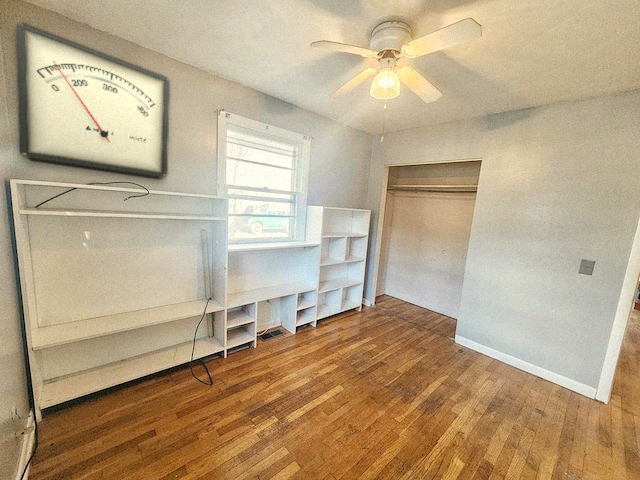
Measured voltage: V 150
